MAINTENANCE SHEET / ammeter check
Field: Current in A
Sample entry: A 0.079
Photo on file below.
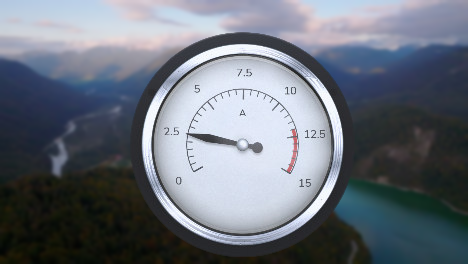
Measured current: A 2.5
